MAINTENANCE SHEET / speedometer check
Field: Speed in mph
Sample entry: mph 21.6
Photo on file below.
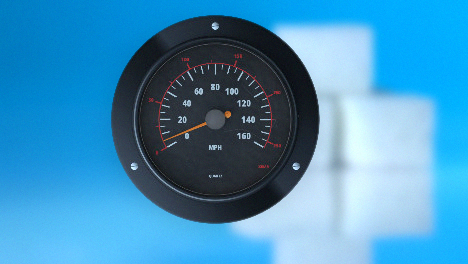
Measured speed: mph 5
